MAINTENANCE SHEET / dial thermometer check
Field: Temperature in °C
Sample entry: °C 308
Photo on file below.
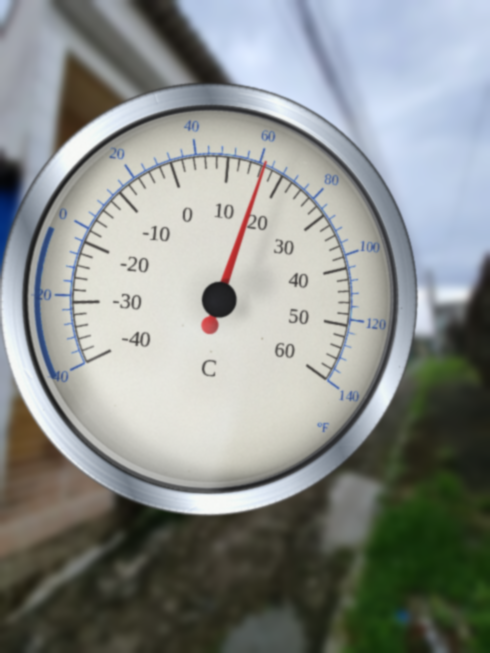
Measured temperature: °C 16
